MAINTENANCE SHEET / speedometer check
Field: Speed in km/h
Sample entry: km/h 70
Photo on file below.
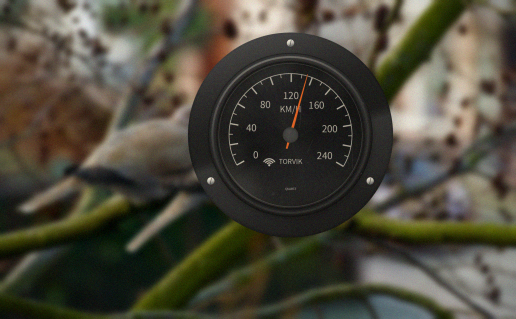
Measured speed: km/h 135
